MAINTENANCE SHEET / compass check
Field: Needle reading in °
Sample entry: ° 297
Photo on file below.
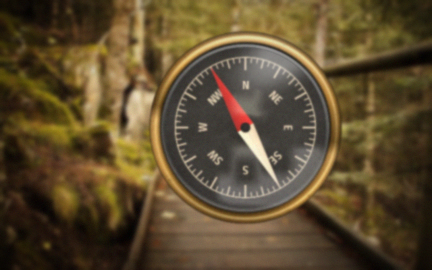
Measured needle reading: ° 330
